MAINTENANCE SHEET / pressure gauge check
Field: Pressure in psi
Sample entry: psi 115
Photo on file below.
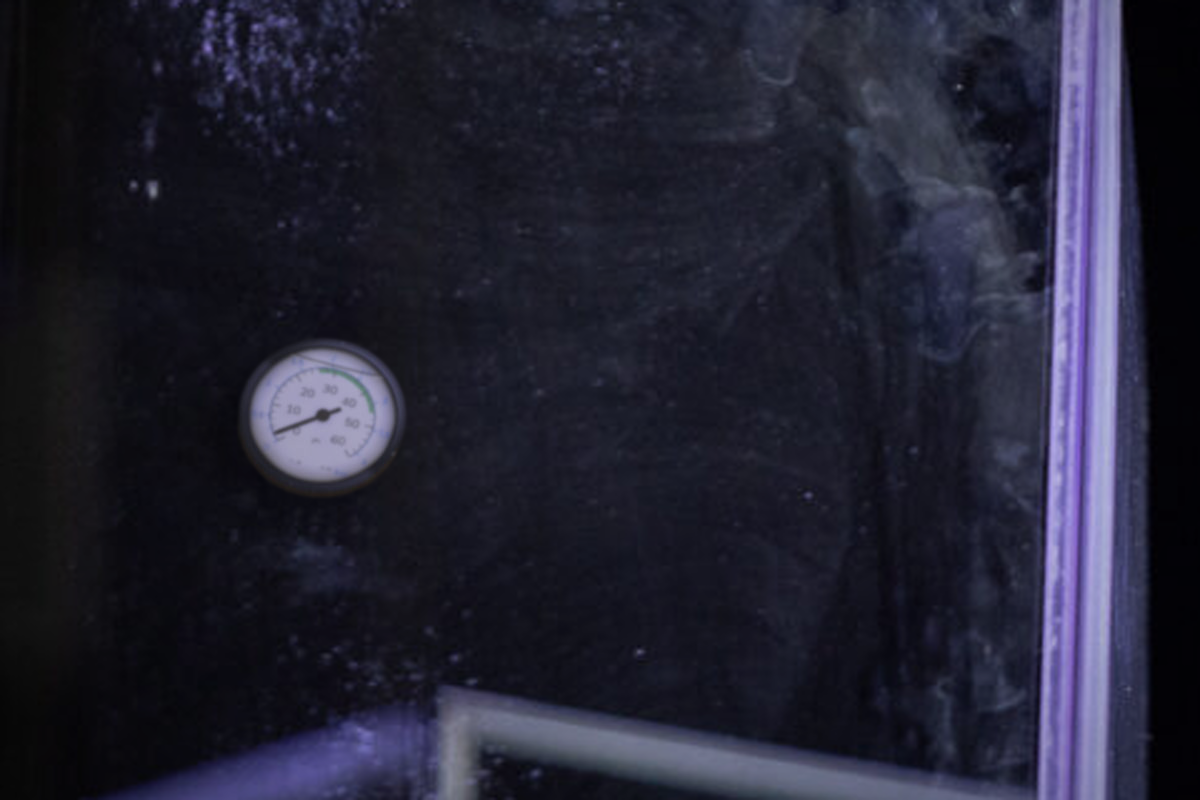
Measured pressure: psi 2
